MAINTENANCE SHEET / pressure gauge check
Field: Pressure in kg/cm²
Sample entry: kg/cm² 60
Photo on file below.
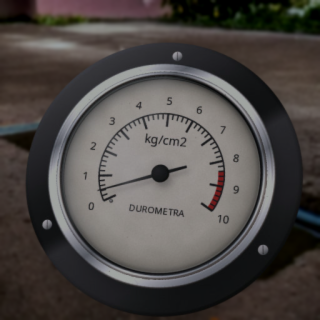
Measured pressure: kg/cm² 0.4
